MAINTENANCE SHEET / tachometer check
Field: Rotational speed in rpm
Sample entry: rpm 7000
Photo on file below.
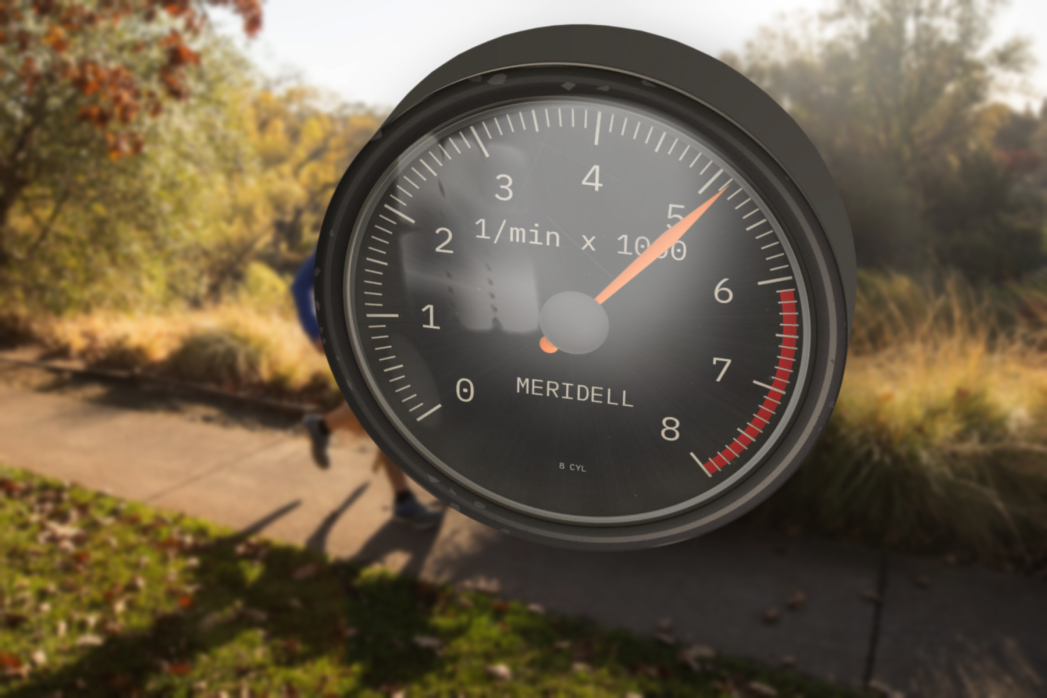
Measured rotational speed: rpm 5100
